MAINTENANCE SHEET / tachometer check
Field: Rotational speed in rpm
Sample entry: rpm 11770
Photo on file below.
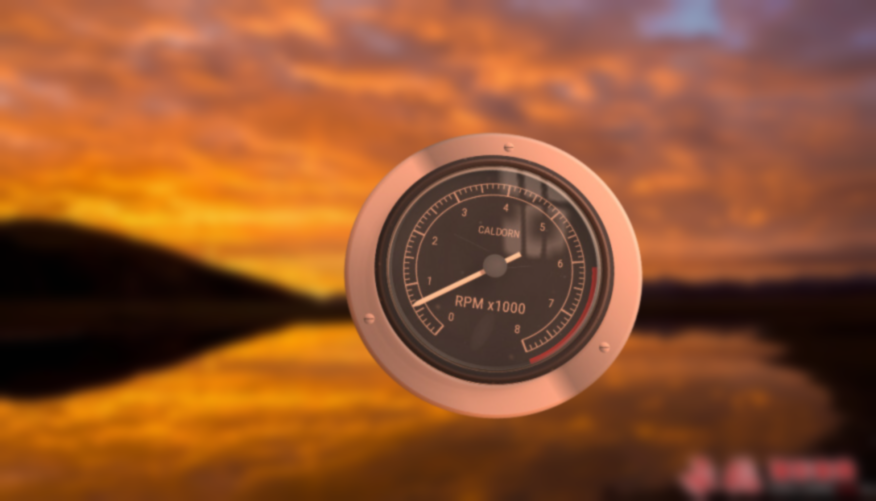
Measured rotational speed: rpm 600
